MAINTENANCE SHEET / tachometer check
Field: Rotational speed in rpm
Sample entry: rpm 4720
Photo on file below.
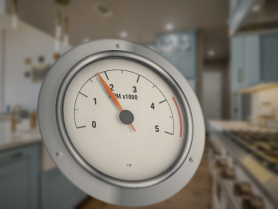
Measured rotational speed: rpm 1750
